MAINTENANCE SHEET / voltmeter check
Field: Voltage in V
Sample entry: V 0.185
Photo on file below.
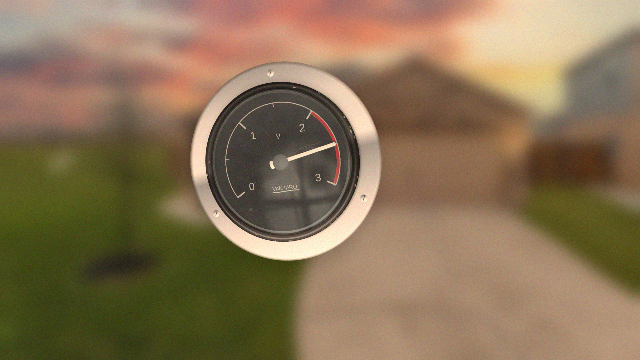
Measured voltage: V 2.5
